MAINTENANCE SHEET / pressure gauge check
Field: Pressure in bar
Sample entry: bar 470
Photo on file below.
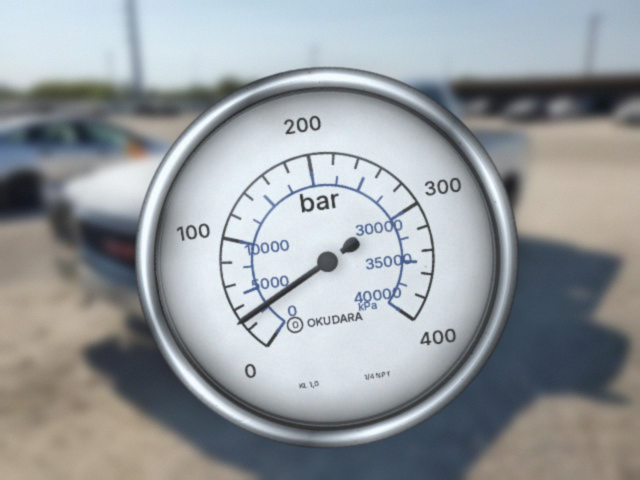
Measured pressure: bar 30
